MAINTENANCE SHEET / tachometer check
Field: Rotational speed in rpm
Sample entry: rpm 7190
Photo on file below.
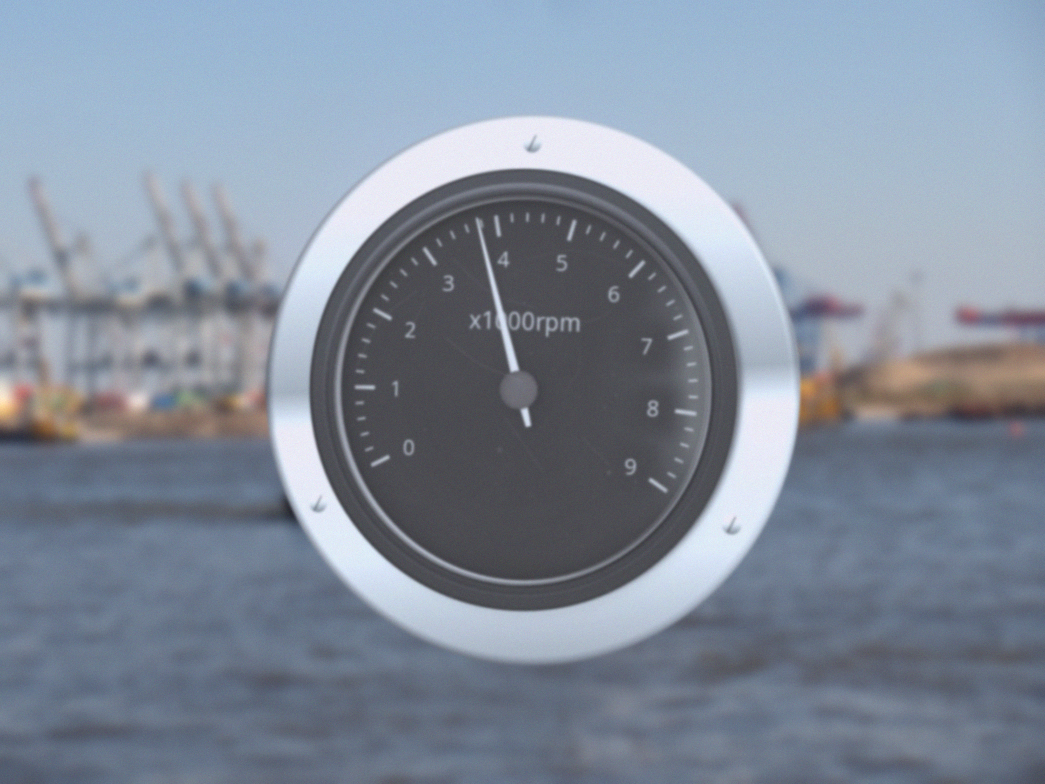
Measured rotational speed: rpm 3800
